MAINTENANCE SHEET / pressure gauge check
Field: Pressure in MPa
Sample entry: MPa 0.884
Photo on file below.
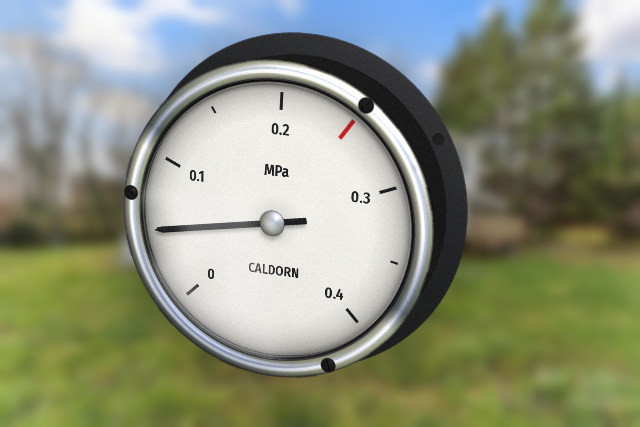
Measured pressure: MPa 0.05
